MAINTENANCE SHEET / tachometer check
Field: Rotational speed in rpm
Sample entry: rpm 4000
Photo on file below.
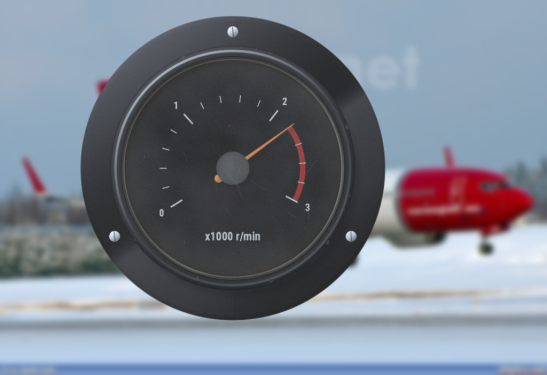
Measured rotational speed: rpm 2200
